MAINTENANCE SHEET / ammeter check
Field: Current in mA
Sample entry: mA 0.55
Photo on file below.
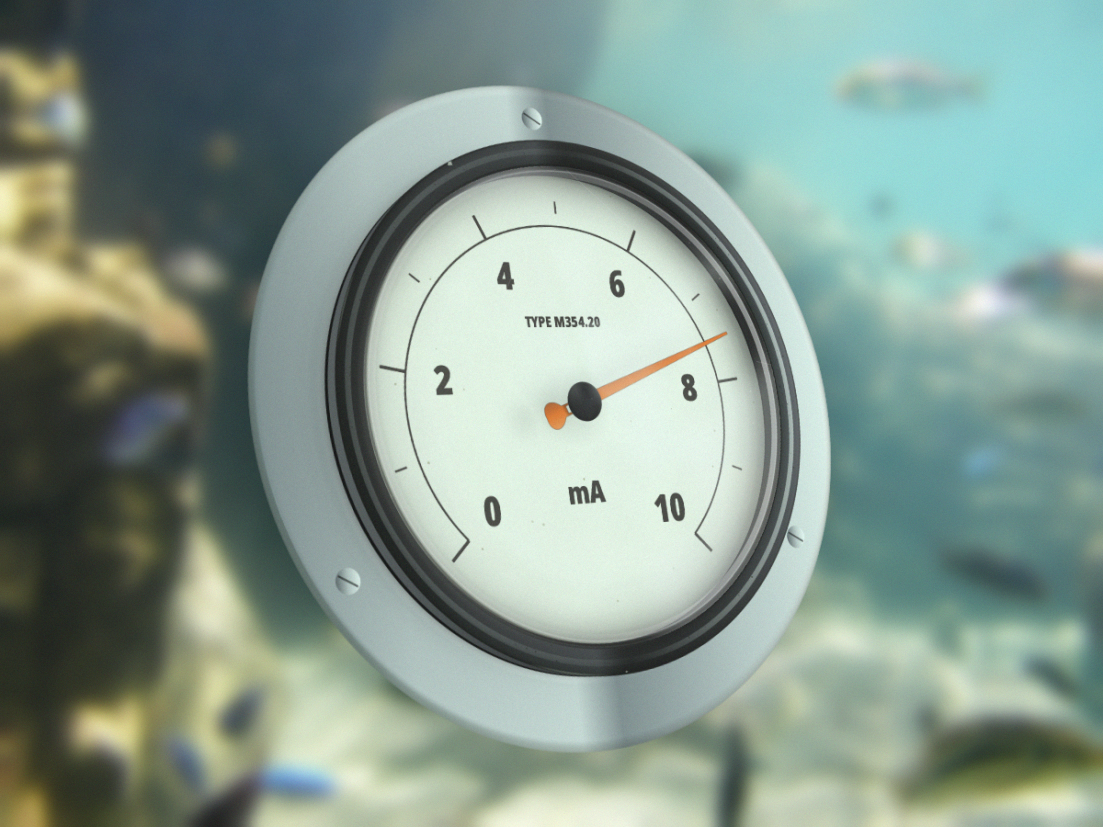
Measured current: mA 7.5
